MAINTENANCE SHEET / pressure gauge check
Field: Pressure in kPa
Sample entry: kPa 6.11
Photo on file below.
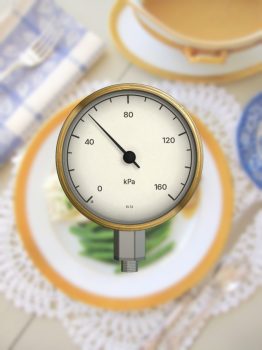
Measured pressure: kPa 55
